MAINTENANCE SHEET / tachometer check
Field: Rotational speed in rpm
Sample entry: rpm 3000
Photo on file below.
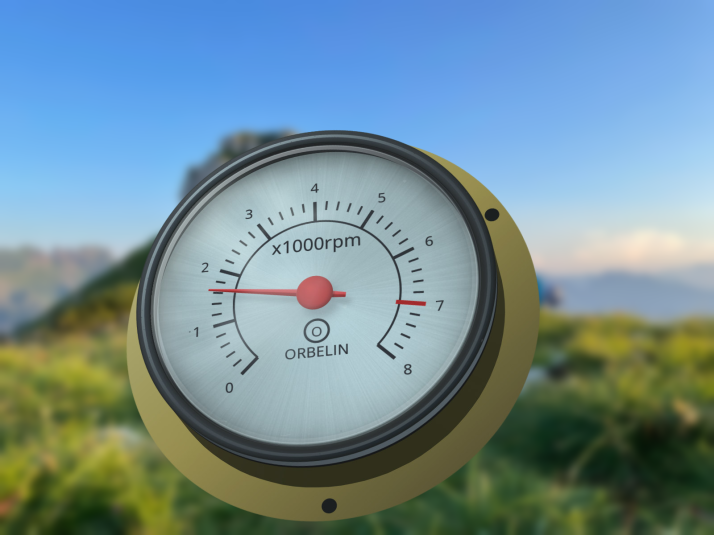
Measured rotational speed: rpm 1600
